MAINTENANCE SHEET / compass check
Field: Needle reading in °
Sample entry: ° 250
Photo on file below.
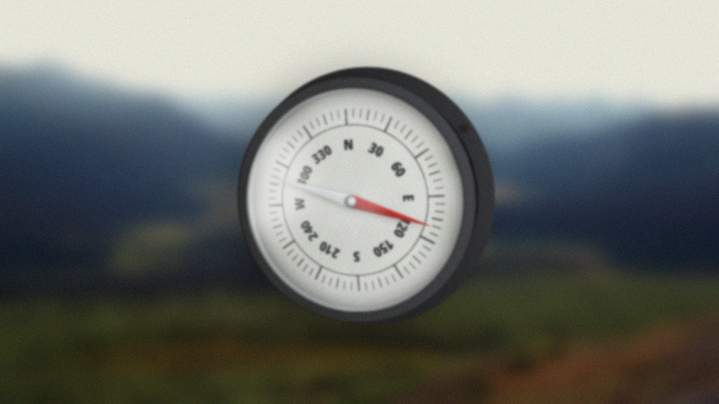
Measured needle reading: ° 110
